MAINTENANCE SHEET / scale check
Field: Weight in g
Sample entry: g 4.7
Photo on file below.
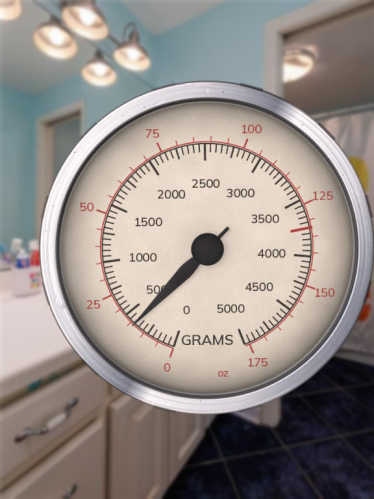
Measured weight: g 400
